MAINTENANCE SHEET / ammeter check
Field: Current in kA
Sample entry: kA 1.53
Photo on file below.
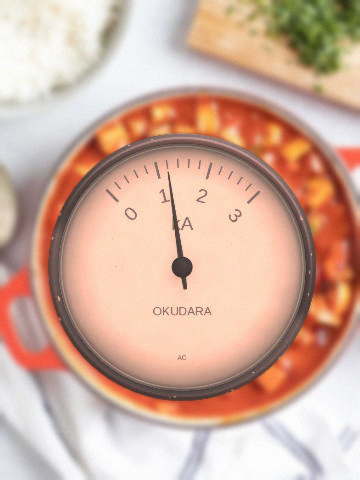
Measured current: kA 1.2
